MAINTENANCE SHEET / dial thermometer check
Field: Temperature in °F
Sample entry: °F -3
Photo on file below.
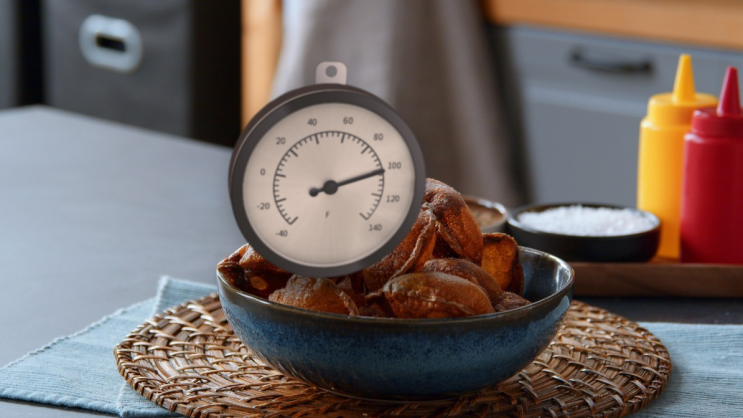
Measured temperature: °F 100
